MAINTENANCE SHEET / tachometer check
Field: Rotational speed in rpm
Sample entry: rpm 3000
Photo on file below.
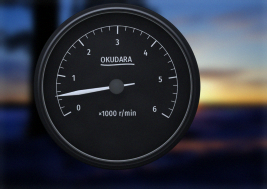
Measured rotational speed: rpm 500
